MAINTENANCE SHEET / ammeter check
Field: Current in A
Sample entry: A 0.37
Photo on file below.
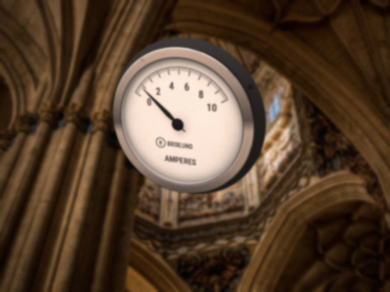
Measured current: A 1
